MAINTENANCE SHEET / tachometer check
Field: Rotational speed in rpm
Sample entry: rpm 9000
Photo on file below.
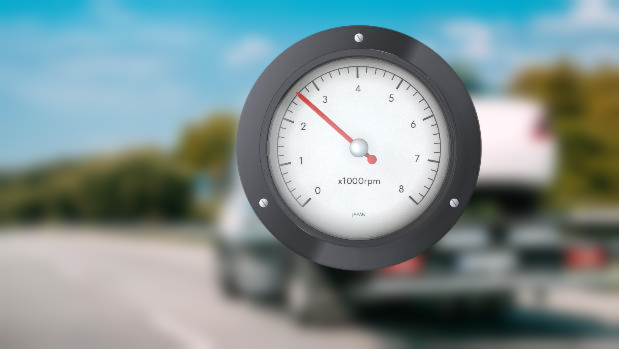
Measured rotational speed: rpm 2600
